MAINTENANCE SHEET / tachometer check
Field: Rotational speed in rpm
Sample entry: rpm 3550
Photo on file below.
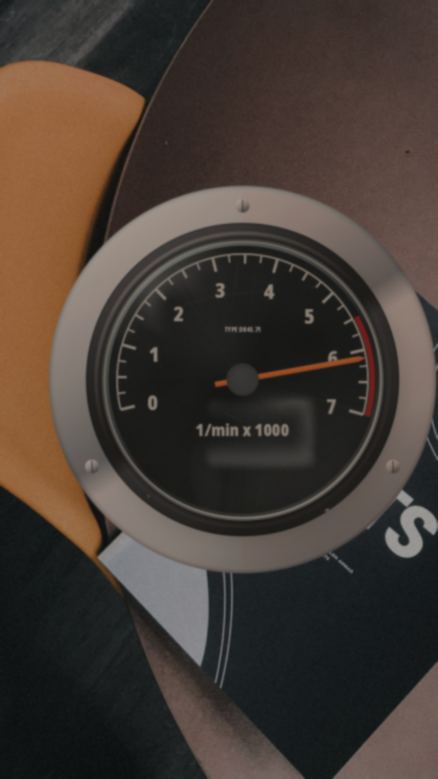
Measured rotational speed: rpm 6125
